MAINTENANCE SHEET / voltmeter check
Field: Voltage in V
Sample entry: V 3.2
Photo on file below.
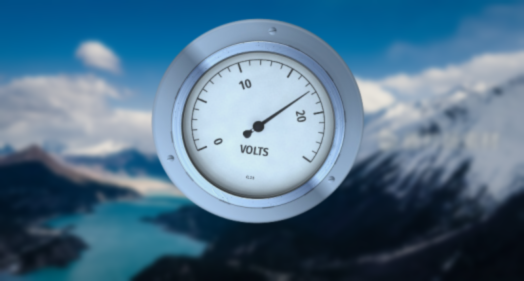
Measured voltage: V 17.5
